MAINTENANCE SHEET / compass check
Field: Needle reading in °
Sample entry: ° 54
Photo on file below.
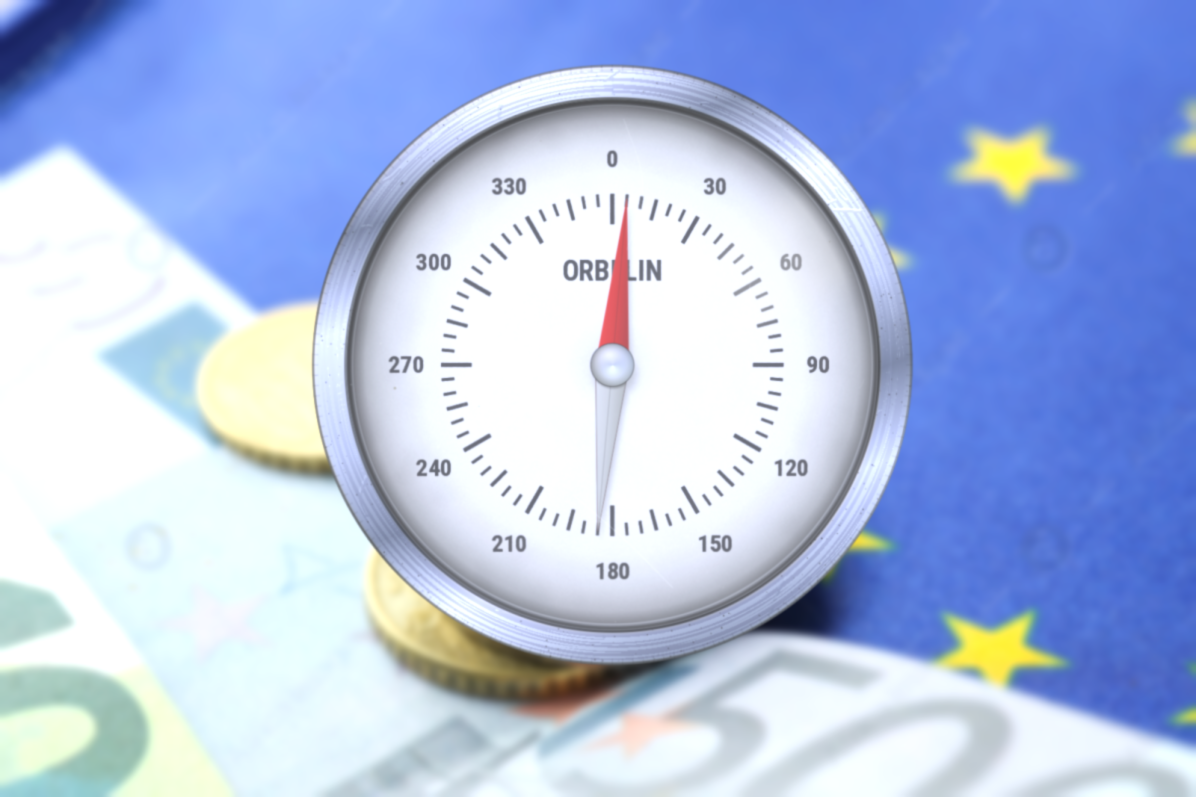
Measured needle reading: ° 5
